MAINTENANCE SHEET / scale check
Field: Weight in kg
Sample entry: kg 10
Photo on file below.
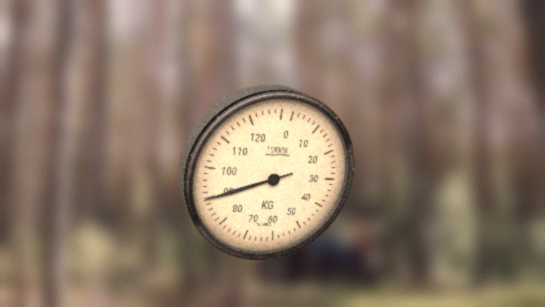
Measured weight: kg 90
